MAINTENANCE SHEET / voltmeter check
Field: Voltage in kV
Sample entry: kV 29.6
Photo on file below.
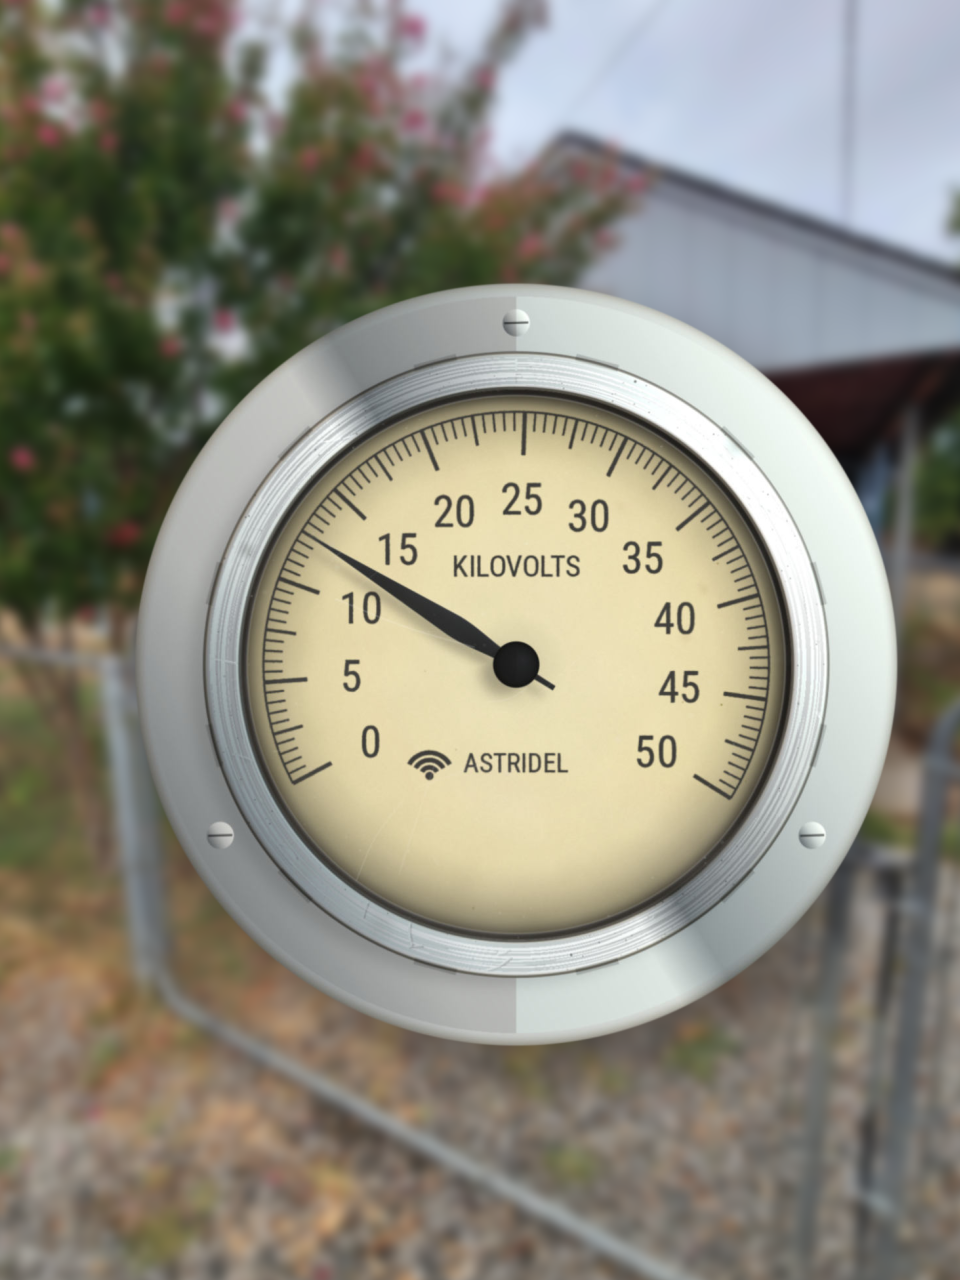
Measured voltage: kV 12.5
